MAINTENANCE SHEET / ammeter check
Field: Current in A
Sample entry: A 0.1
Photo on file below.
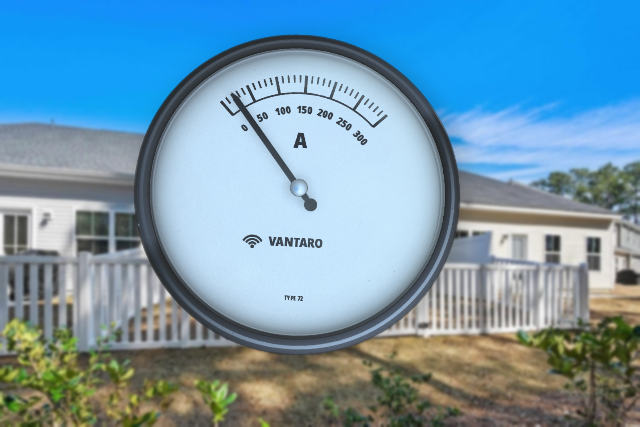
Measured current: A 20
